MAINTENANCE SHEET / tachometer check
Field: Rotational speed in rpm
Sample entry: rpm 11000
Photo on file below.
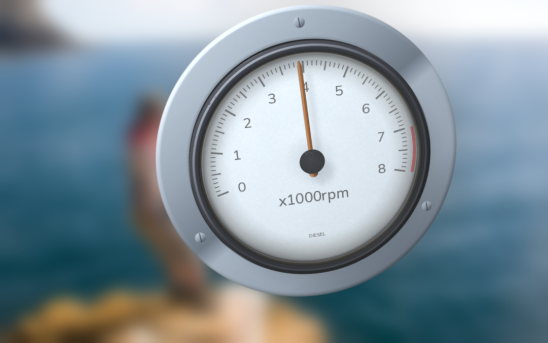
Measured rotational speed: rpm 3900
